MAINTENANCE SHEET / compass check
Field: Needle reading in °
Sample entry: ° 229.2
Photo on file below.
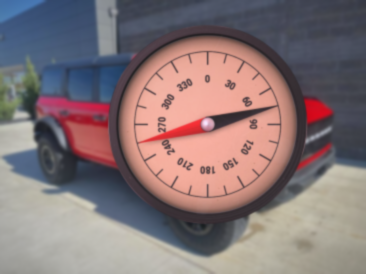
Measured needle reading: ° 255
